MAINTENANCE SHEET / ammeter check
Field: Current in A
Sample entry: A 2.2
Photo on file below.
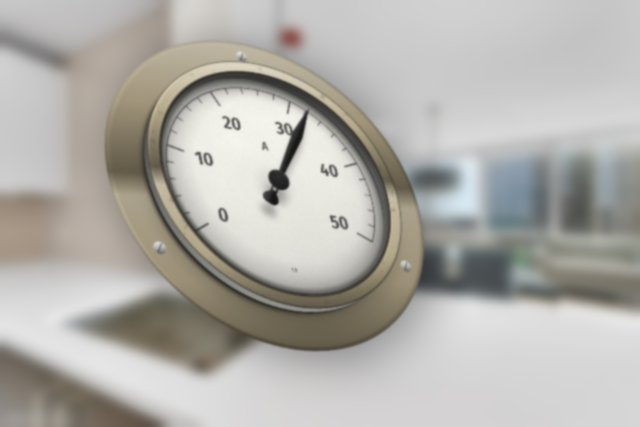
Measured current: A 32
